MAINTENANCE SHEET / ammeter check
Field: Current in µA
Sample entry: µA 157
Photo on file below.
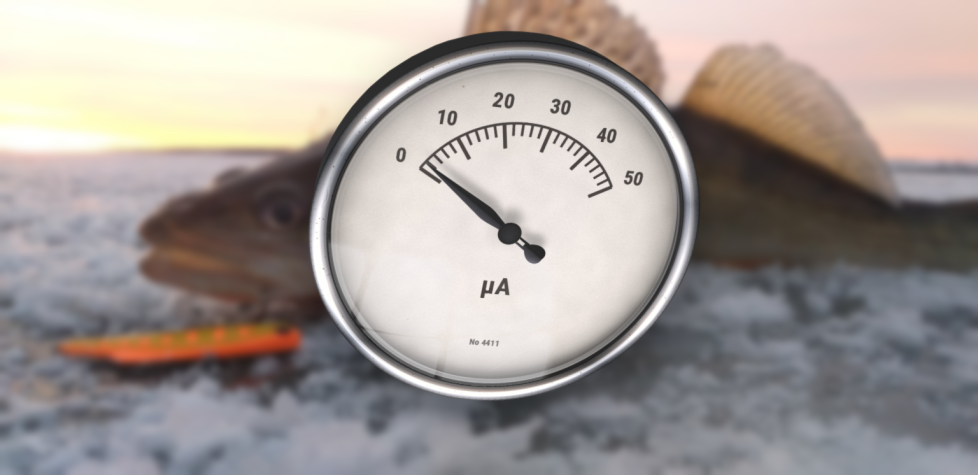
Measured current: µA 2
